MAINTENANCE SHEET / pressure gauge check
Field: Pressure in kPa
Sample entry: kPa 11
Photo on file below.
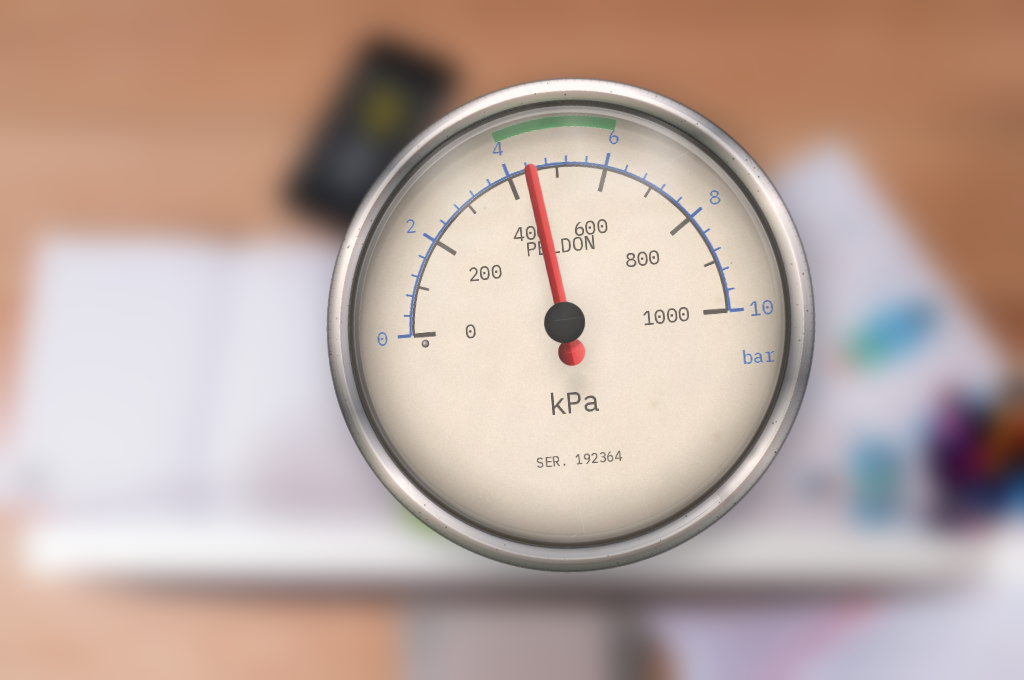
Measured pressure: kPa 450
